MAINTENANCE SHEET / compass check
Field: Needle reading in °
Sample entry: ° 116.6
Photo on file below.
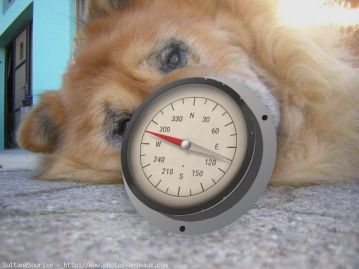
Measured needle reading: ° 285
